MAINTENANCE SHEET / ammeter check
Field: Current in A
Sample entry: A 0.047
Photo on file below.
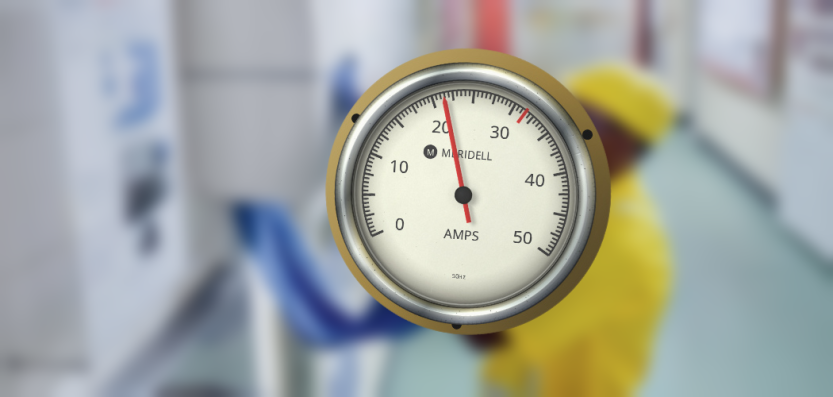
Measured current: A 21.5
